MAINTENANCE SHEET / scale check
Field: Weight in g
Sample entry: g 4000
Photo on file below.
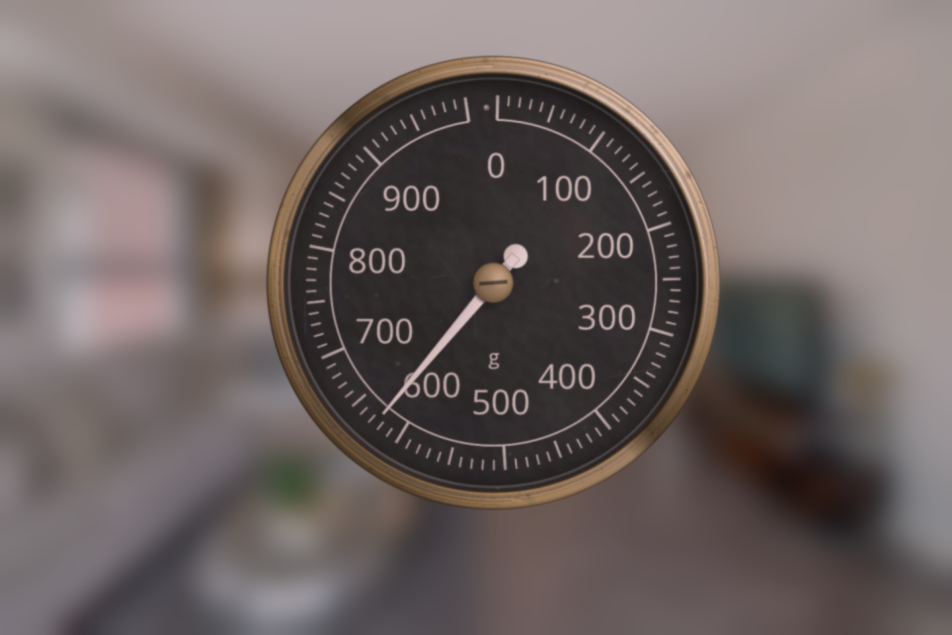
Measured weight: g 625
